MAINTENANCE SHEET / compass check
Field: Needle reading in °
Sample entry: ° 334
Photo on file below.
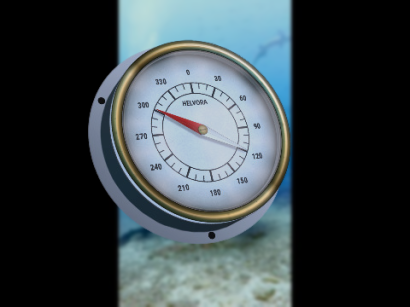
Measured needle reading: ° 300
